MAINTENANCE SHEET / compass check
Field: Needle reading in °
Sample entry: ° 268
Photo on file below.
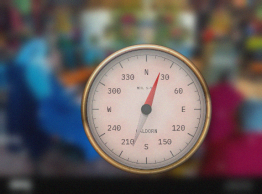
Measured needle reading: ° 20
